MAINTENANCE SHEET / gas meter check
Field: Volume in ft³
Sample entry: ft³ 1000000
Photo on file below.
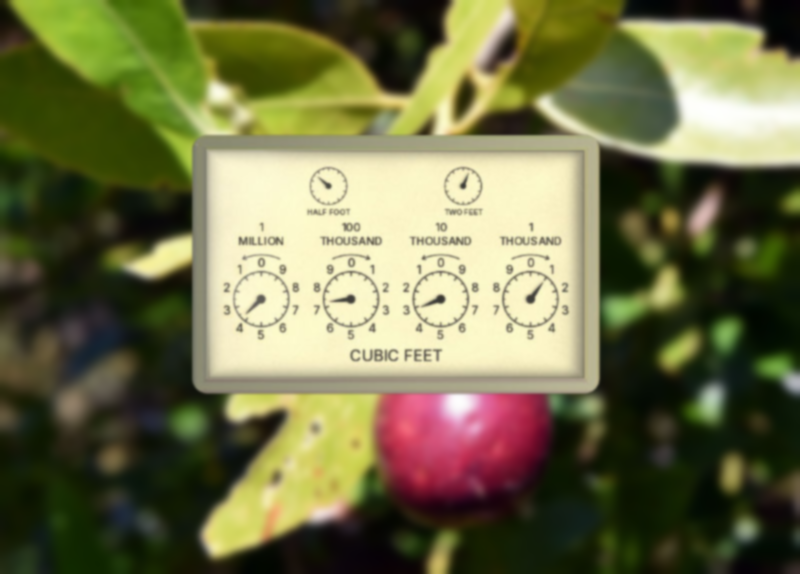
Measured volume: ft³ 373100
